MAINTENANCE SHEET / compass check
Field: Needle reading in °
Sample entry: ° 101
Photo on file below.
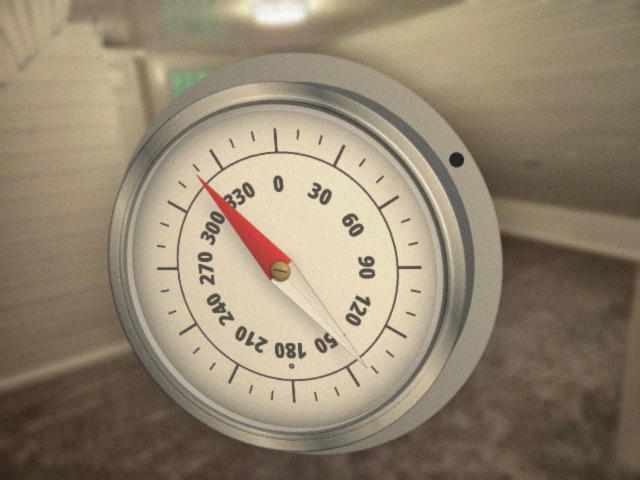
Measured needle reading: ° 320
